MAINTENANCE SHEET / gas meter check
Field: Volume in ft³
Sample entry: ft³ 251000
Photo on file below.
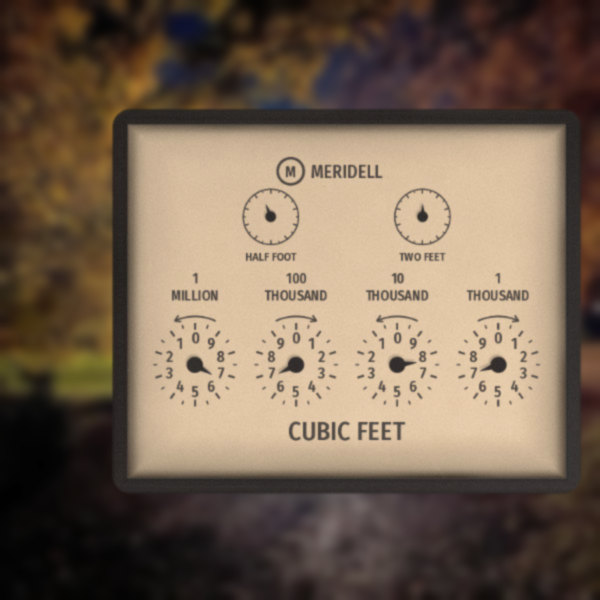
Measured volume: ft³ 667700
